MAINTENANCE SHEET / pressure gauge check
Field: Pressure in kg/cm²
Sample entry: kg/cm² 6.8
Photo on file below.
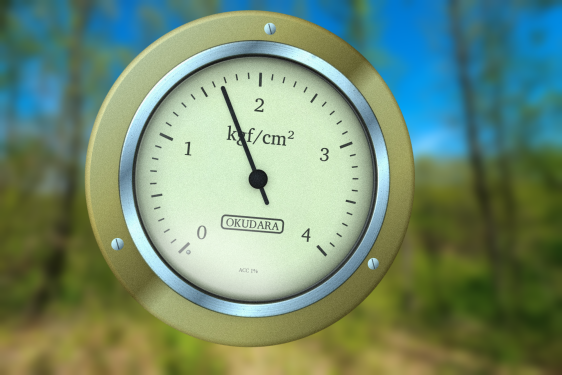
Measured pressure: kg/cm² 1.65
